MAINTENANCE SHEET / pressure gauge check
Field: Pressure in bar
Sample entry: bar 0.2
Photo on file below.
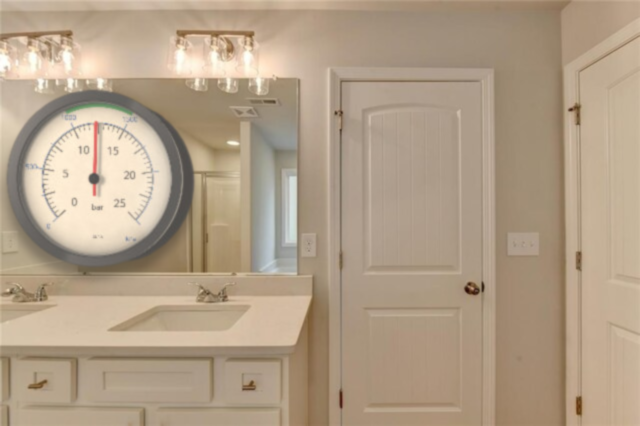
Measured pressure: bar 12.5
